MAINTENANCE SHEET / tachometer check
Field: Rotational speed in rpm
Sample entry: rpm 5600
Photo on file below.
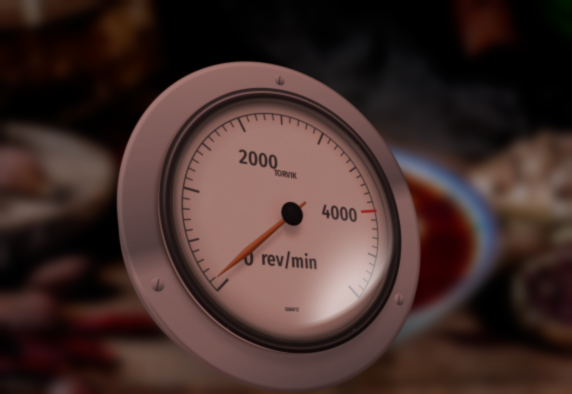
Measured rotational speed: rpm 100
